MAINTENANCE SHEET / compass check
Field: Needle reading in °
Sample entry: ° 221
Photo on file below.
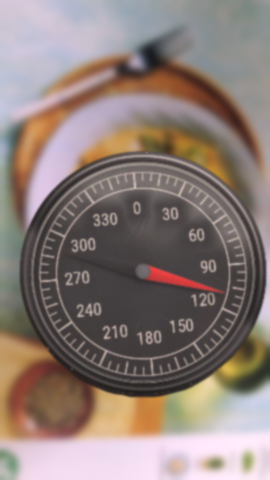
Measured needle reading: ° 110
